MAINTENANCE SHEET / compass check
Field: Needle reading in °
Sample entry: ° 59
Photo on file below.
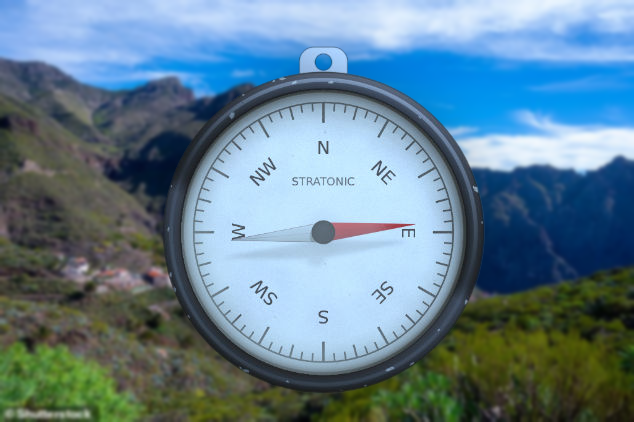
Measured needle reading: ° 85
